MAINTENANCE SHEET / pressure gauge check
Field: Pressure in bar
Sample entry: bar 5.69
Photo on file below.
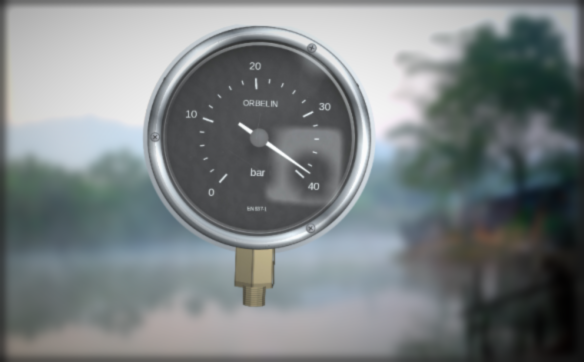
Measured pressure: bar 39
